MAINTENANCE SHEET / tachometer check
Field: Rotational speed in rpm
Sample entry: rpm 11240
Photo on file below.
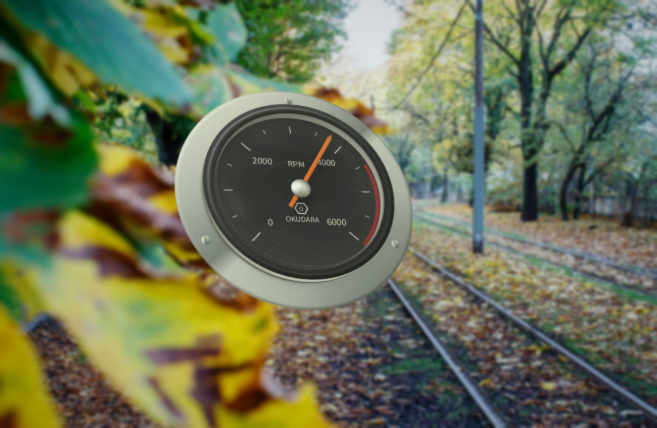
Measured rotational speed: rpm 3750
